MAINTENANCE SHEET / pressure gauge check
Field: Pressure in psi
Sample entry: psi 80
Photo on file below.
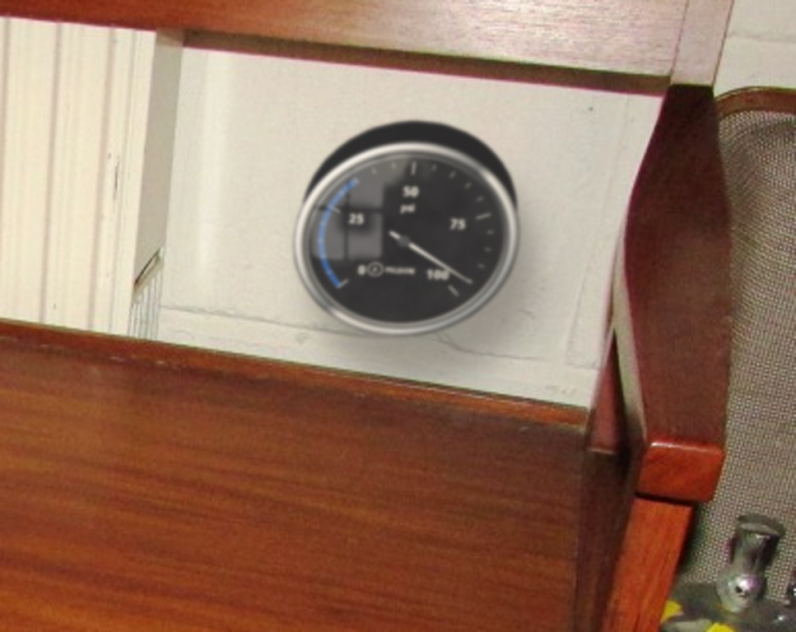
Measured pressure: psi 95
